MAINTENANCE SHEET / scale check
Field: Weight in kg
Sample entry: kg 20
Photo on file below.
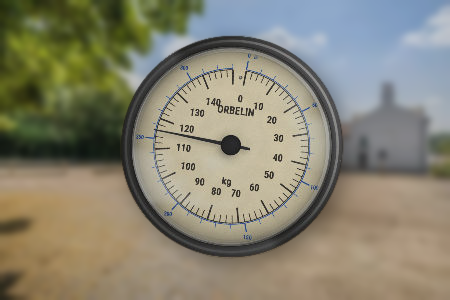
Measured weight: kg 116
